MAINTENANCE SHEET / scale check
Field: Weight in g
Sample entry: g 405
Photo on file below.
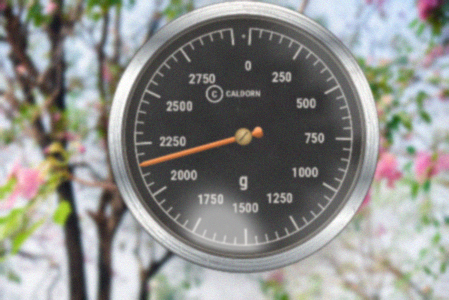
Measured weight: g 2150
